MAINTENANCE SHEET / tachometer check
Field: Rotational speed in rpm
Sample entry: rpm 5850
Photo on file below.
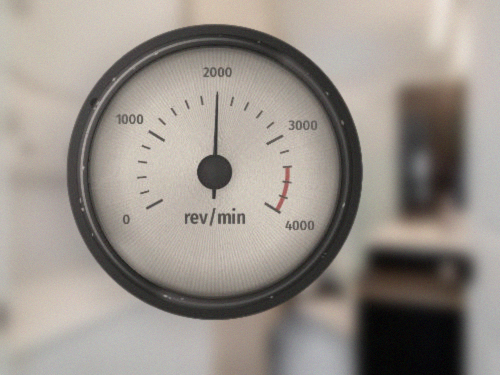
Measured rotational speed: rpm 2000
